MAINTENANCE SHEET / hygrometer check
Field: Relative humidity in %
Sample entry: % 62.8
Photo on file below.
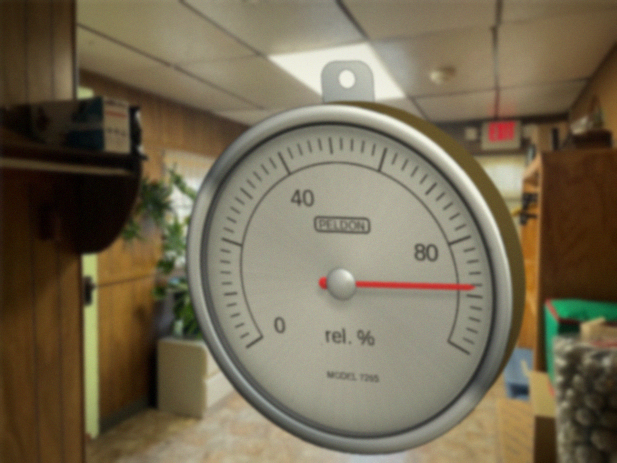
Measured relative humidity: % 88
